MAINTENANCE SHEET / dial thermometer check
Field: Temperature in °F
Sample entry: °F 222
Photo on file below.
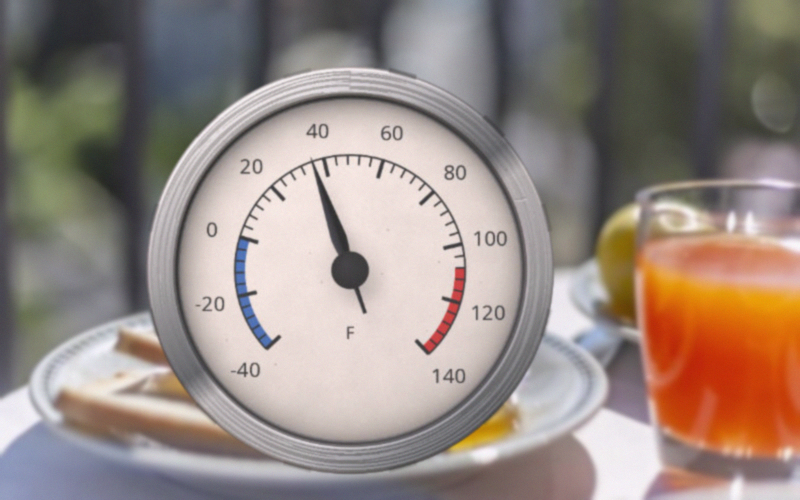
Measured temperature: °F 36
